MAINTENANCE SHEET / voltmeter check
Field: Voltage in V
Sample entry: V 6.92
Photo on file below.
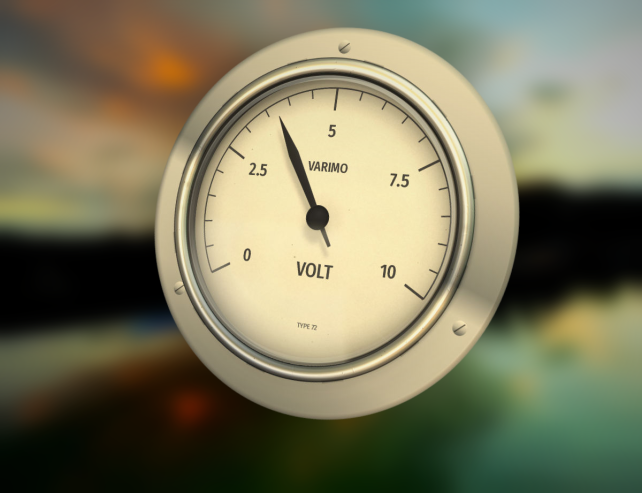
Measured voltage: V 3.75
